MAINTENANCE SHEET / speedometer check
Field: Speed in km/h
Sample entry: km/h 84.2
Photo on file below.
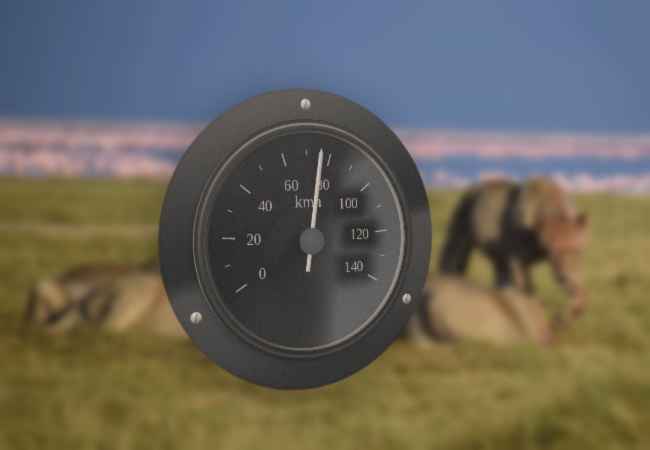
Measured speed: km/h 75
